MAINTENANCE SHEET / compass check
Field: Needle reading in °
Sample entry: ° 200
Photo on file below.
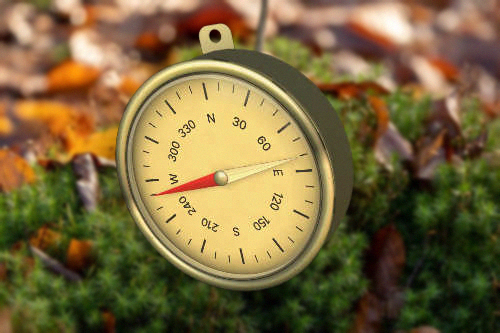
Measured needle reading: ° 260
